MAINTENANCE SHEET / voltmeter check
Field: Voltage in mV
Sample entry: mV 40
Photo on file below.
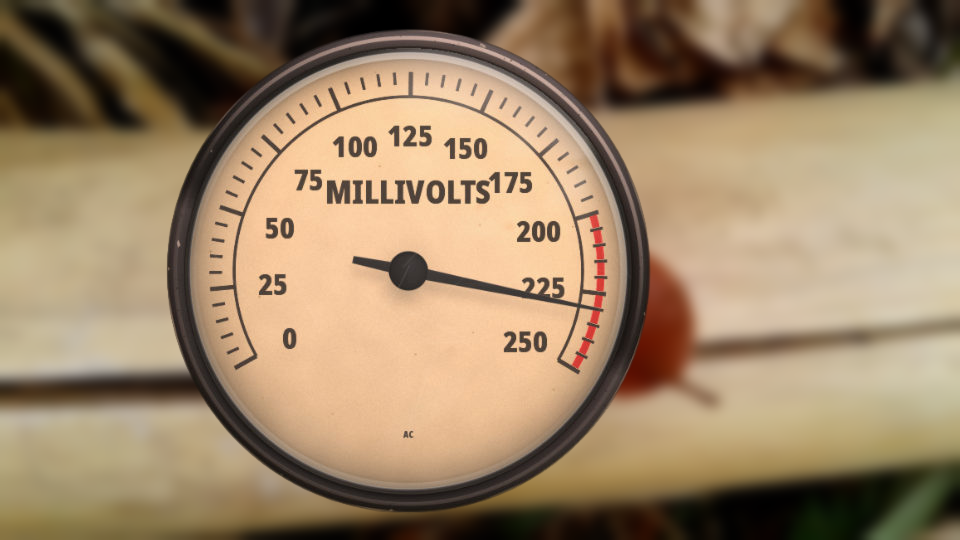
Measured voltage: mV 230
